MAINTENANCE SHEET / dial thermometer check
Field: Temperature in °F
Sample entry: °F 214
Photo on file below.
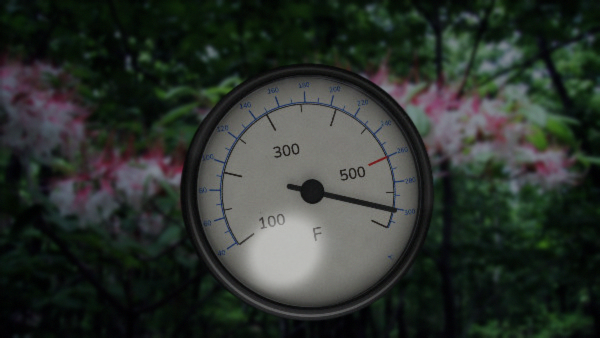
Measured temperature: °F 575
